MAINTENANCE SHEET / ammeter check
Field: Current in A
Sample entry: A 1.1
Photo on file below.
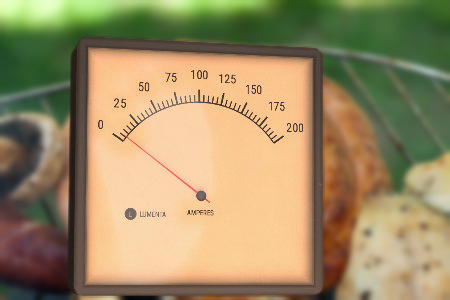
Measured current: A 5
